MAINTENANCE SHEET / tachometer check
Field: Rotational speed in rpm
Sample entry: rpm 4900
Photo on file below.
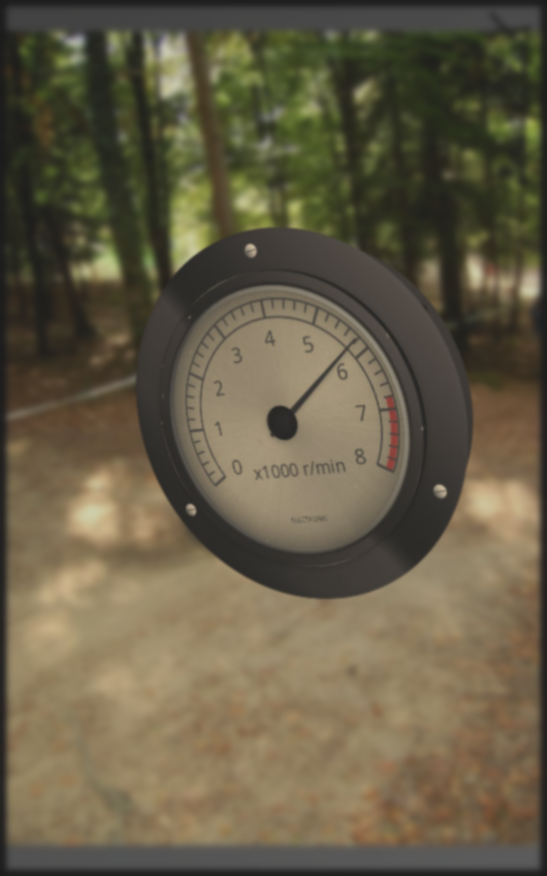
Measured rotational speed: rpm 5800
